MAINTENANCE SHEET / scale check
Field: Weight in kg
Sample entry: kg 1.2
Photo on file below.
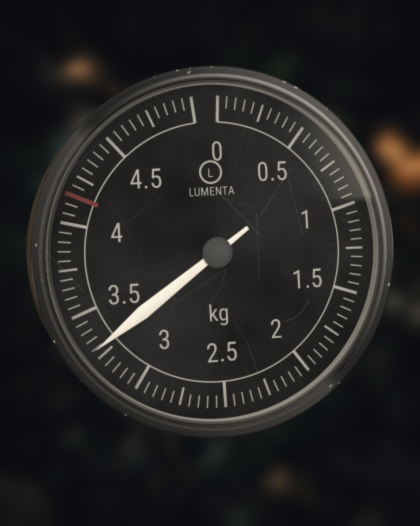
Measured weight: kg 3.3
